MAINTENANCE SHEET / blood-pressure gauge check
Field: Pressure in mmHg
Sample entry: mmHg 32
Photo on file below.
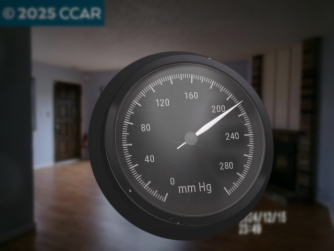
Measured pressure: mmHg 210
